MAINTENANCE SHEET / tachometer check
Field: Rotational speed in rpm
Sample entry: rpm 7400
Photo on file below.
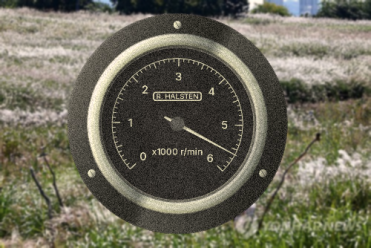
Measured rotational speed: rpm 5600
